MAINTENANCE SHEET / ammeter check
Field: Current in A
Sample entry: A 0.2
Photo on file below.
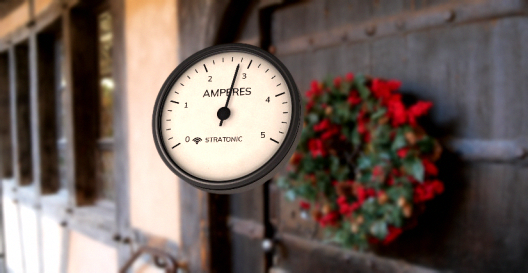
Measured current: A 2.8
